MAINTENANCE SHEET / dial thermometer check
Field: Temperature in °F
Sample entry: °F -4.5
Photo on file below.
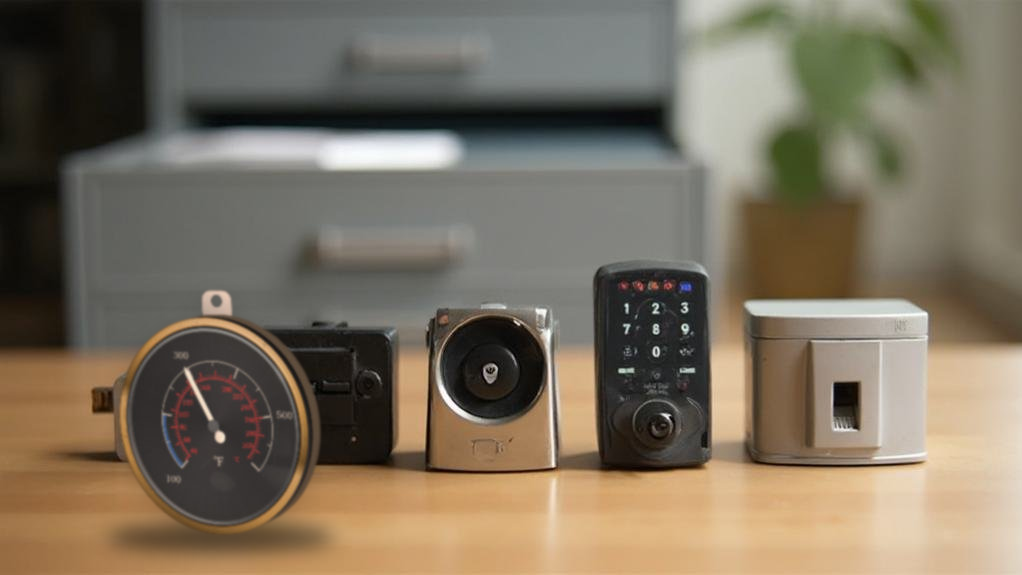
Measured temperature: °F 300
